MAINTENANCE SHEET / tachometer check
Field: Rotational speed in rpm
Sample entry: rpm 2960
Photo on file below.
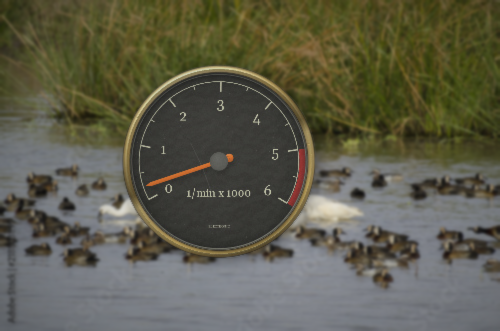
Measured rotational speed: rpm 250
